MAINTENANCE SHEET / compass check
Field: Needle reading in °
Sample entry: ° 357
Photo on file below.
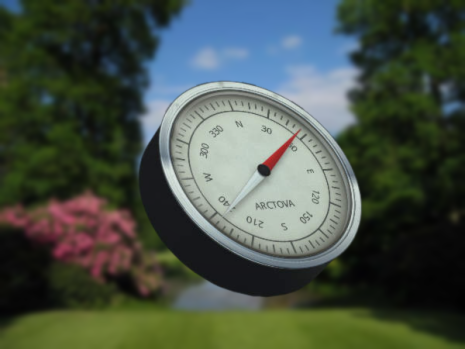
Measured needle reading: ° 55
